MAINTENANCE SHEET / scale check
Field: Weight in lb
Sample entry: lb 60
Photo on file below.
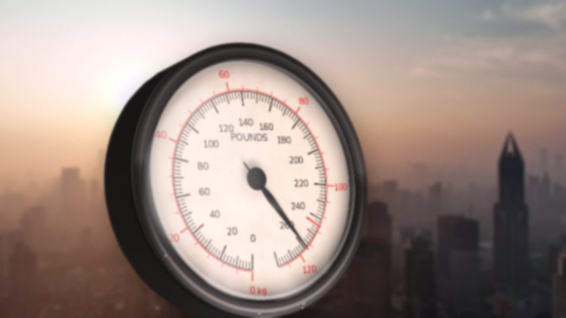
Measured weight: lb 260
